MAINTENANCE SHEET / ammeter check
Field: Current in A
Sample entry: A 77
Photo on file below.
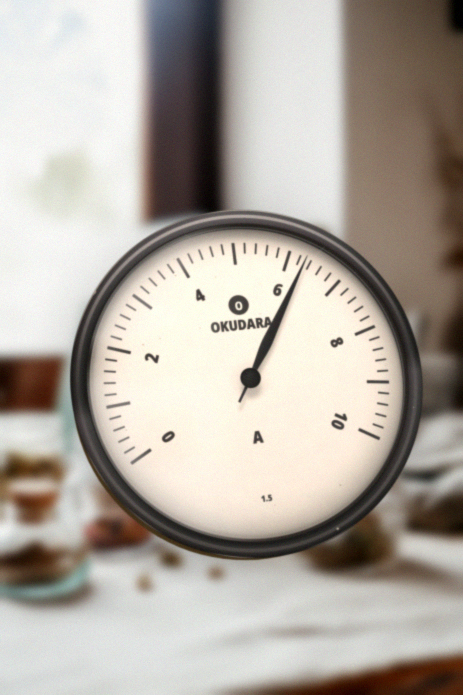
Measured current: A 6.3
